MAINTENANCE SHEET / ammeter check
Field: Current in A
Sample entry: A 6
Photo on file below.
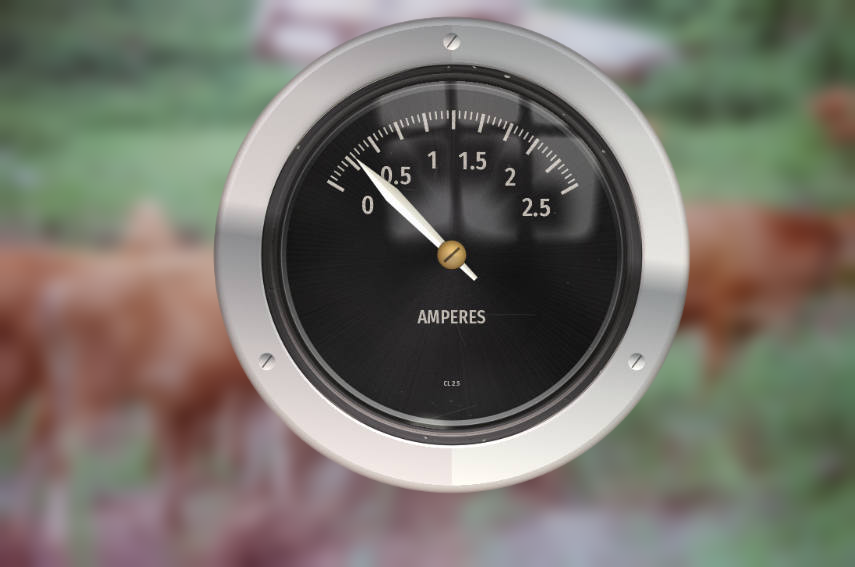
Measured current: A 0.3
